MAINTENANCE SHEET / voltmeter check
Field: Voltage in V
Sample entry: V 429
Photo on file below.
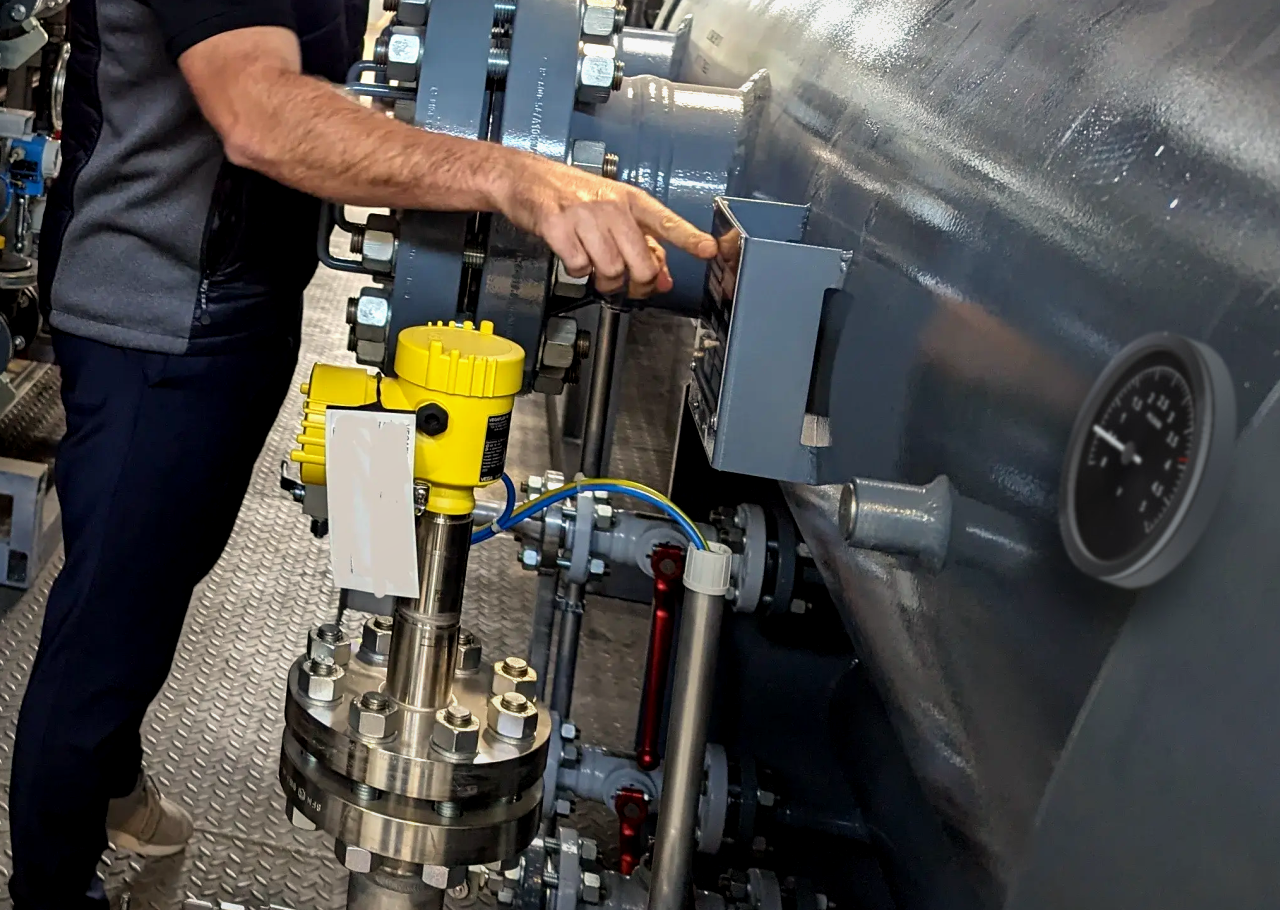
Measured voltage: V 0.5
